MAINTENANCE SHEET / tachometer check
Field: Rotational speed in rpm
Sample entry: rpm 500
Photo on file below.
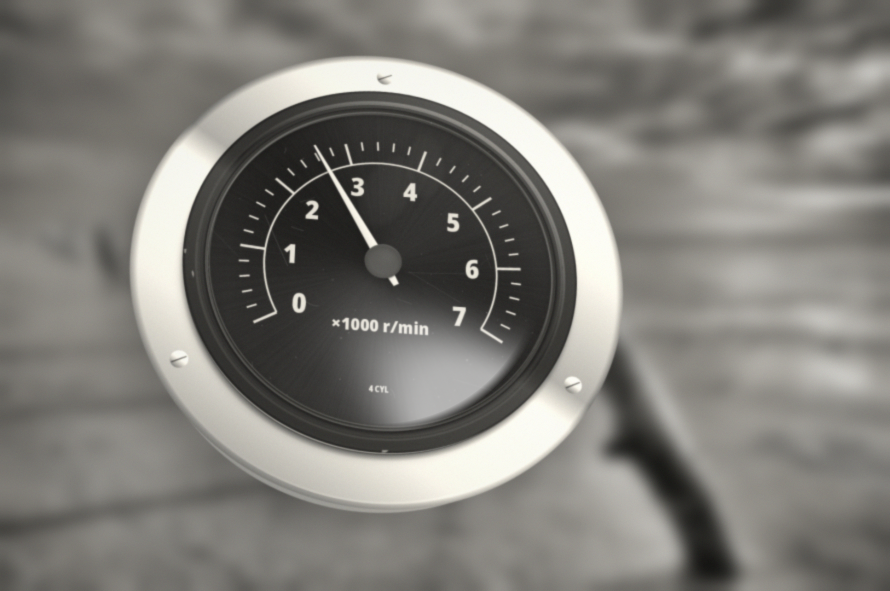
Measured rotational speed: rpm 2600
